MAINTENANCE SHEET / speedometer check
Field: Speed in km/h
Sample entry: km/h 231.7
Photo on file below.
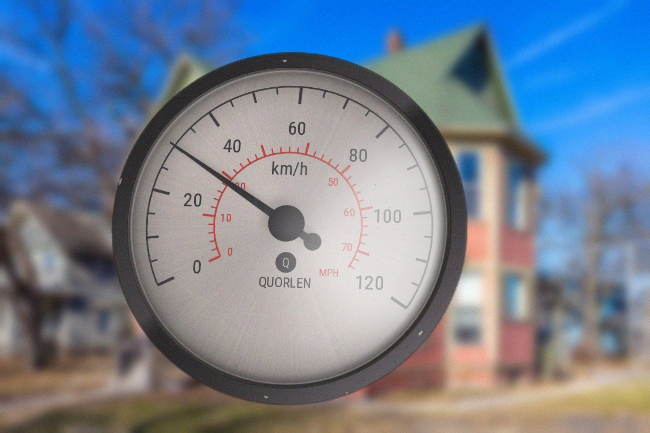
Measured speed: km/h 30
